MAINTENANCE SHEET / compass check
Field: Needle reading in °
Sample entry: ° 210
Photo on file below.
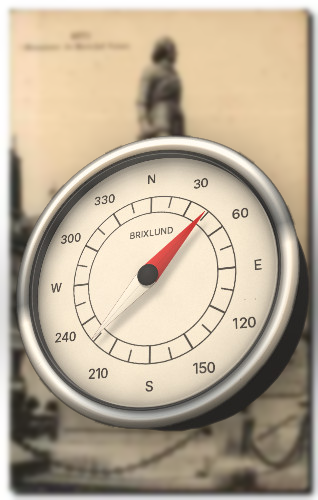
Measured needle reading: ° 45
